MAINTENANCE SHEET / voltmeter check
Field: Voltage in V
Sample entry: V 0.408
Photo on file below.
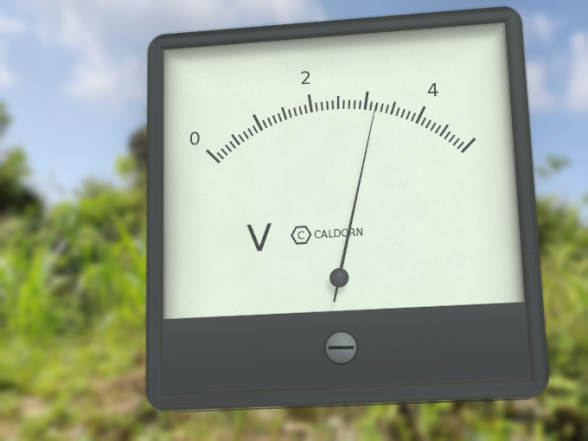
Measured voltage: V 3.2
